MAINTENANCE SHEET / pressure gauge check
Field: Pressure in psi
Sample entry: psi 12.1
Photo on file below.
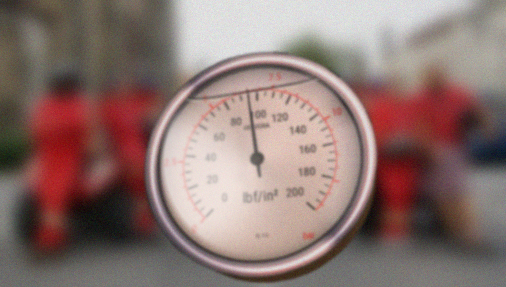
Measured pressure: psi 95
